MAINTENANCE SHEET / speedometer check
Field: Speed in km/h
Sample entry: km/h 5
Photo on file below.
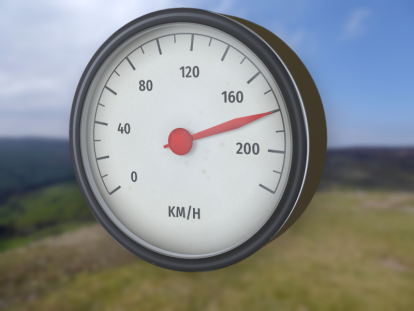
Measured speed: km/h 180
